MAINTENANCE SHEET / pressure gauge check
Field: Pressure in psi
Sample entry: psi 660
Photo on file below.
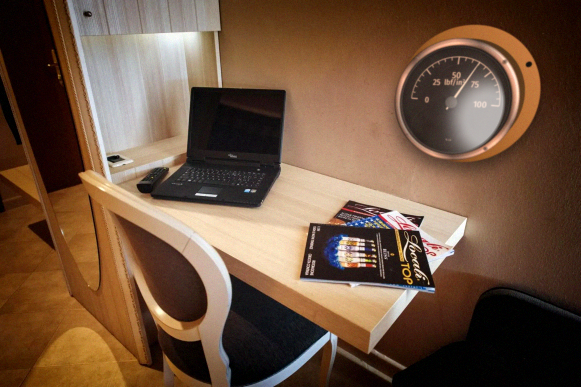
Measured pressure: psi 65
